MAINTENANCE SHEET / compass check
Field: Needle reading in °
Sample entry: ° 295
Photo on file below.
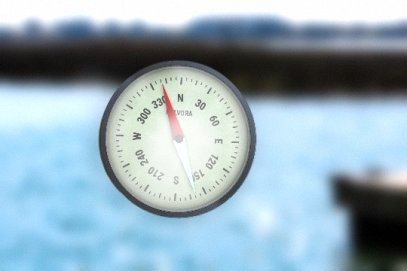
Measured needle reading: ° 340
